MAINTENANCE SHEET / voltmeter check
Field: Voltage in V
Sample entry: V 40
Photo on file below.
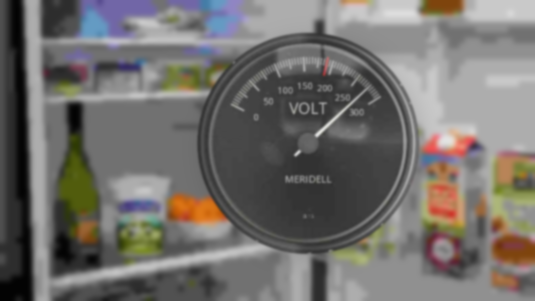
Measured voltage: V 275
